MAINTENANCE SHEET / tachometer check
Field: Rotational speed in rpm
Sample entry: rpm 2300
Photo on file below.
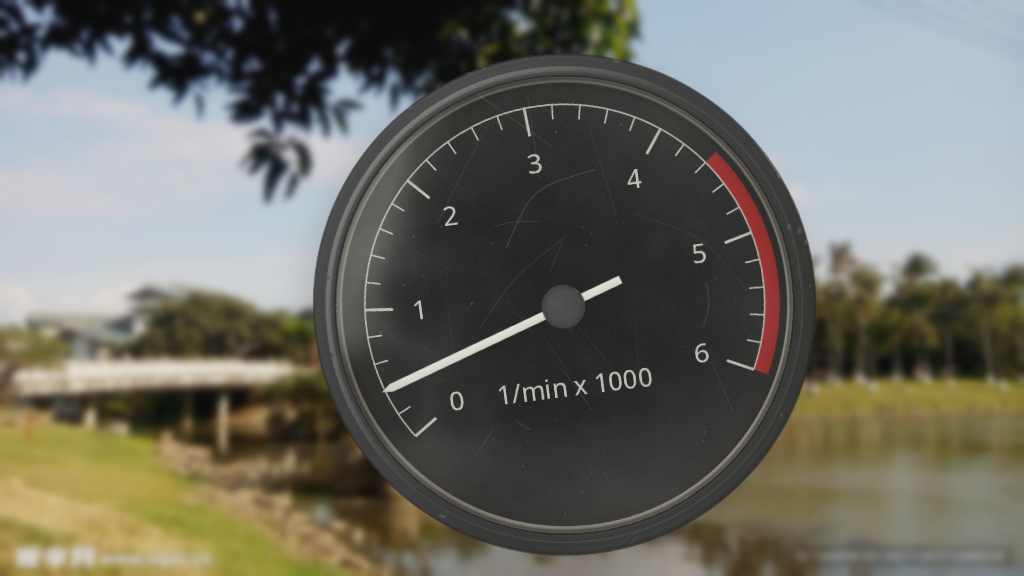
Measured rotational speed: rpm 400
